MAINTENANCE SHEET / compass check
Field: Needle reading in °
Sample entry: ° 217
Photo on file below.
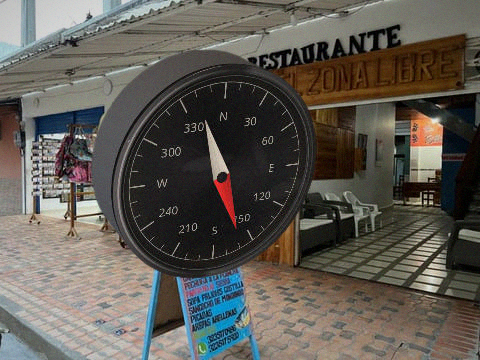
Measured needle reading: ° 160
